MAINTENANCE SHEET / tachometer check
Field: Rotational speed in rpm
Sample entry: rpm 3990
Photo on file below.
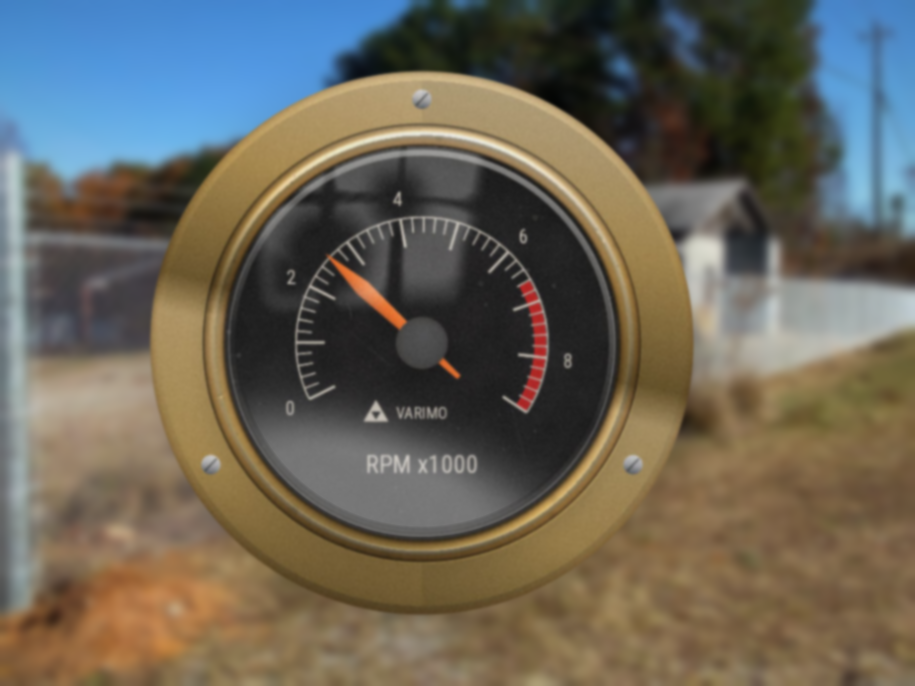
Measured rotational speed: rpm 2600
